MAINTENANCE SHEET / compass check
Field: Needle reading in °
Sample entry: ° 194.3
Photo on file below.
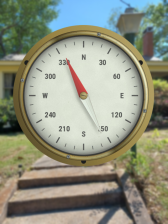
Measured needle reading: ° 335
